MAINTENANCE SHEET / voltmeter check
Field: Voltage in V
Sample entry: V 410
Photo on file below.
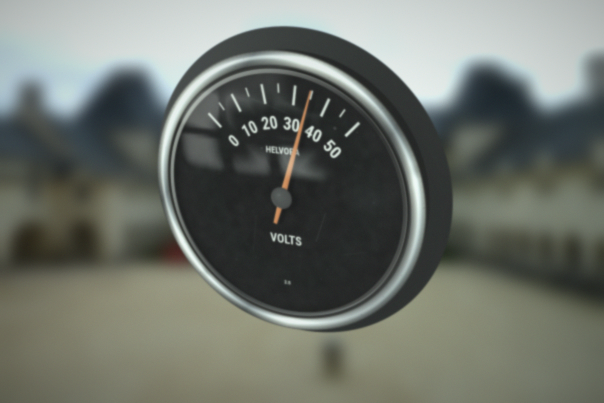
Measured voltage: V 35
